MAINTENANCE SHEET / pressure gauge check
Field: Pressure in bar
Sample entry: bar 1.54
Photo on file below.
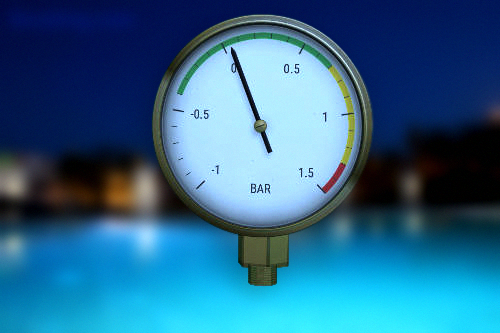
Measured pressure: bar 0.05
